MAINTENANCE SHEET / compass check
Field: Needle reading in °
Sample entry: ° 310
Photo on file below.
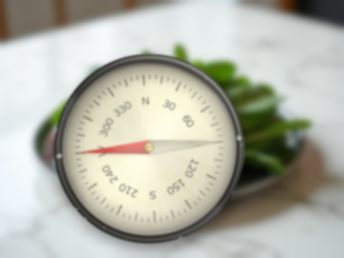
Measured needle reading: ° 270
